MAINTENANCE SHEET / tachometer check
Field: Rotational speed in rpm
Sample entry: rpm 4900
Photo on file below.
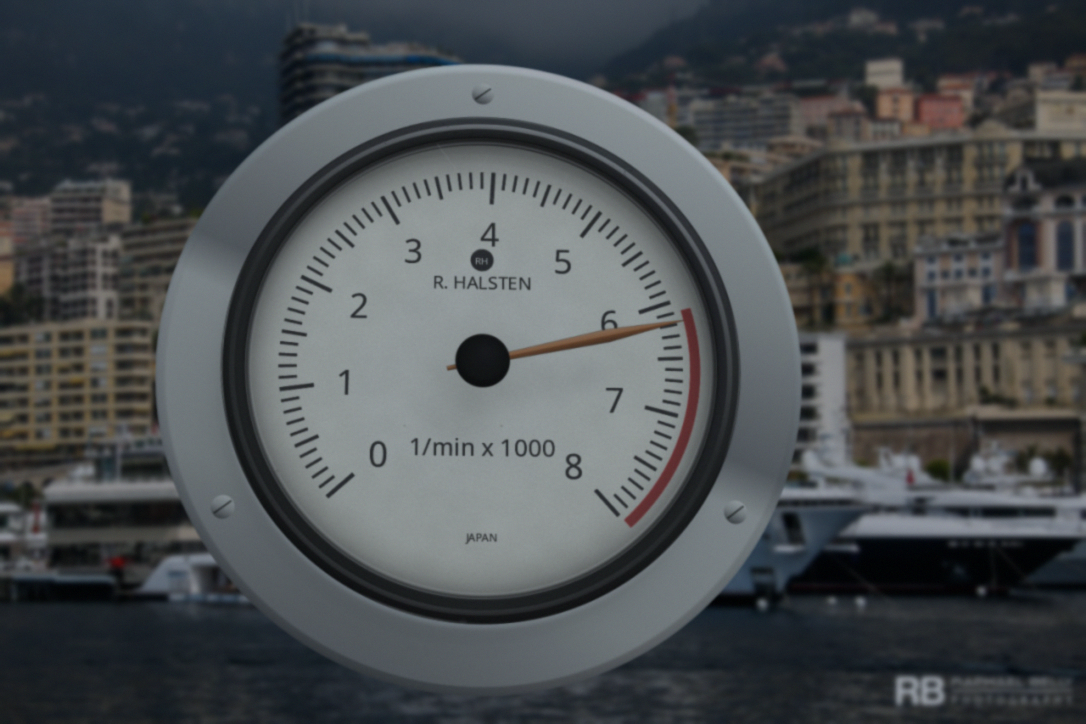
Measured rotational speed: rpm 6200
